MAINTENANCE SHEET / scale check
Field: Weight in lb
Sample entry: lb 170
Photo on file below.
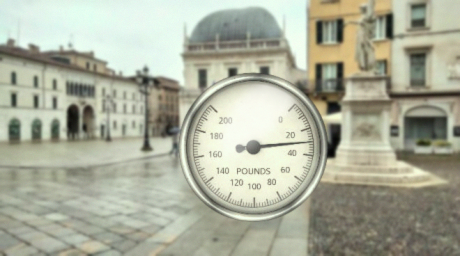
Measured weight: lb 30
